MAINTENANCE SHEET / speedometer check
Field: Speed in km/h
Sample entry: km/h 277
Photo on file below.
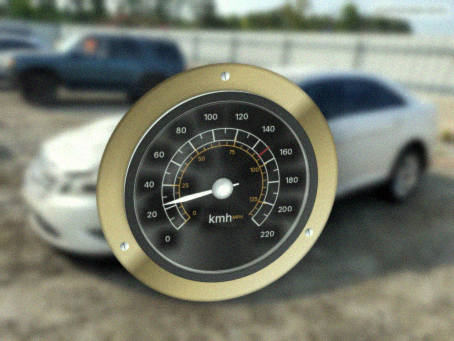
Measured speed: km/h 25
